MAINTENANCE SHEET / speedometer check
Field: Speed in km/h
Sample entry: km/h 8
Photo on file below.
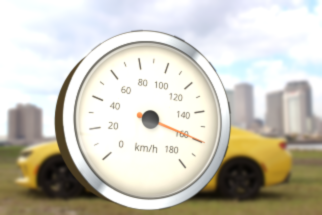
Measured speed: km/h 160
